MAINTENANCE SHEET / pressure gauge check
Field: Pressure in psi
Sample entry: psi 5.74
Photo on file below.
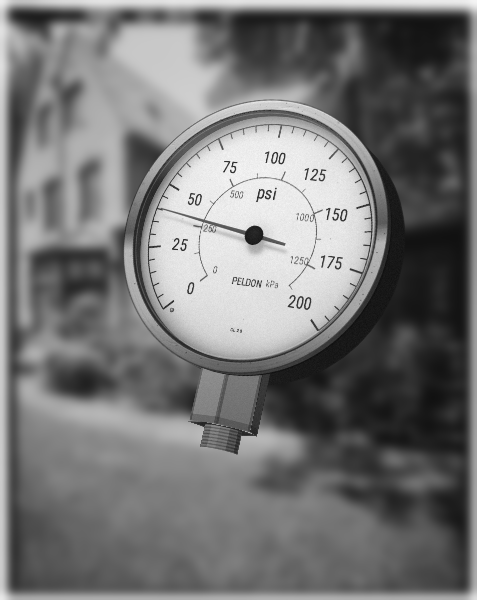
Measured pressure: psi 40
